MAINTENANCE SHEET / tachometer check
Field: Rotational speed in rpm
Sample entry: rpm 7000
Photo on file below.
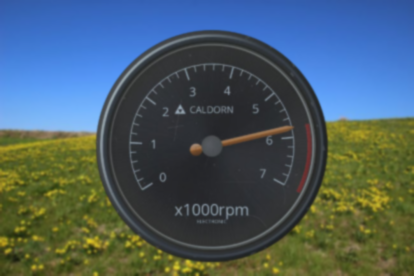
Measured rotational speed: rpm 5800
